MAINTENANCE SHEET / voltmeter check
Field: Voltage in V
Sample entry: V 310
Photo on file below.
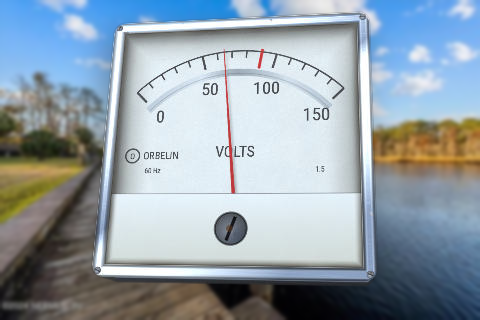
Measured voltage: V 65
